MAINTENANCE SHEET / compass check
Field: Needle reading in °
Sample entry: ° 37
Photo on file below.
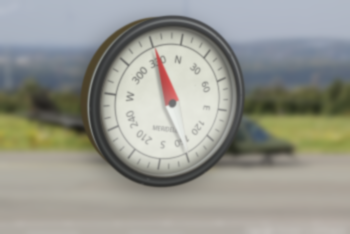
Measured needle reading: ° 330
